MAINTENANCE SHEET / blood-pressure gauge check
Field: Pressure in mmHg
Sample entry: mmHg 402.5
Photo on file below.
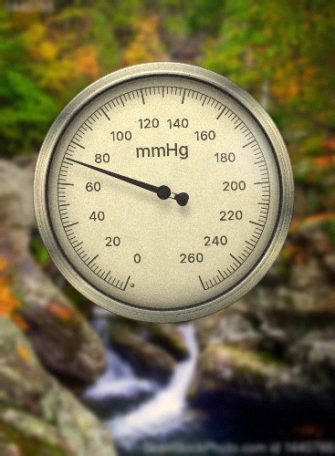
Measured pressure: mmHg 72
